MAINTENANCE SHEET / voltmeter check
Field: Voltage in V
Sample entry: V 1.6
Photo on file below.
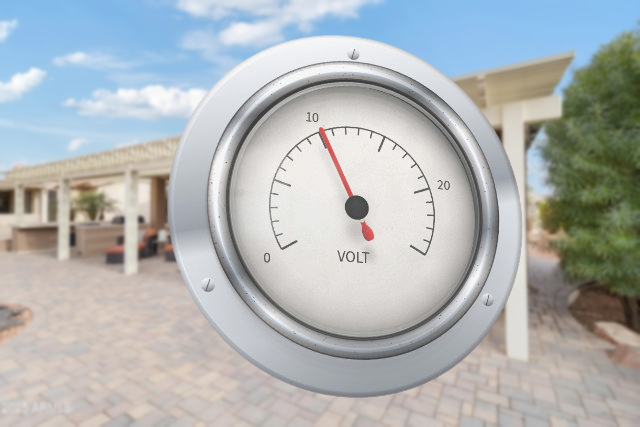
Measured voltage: V 10
